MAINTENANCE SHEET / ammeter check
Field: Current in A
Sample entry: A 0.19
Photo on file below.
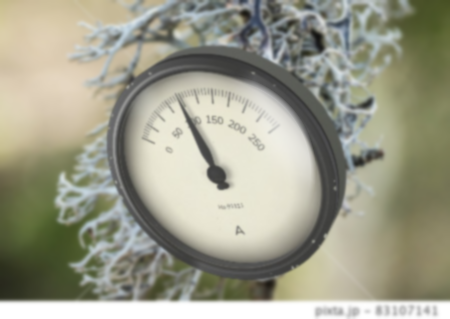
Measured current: A 100
